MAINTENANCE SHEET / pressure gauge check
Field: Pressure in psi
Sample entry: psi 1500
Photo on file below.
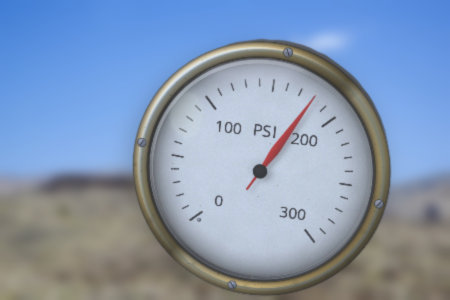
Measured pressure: psi 180
